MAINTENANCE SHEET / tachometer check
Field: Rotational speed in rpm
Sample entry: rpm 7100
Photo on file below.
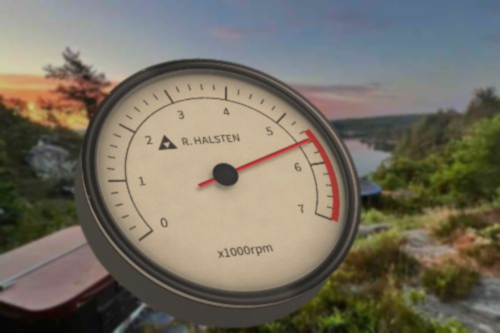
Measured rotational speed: rpm 5600
